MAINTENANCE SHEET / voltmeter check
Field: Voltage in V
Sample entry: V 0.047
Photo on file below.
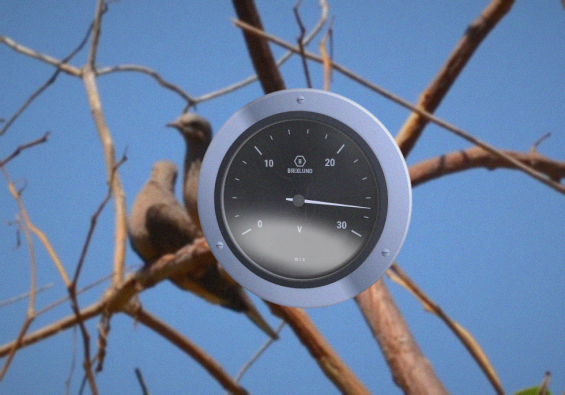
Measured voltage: V 27
